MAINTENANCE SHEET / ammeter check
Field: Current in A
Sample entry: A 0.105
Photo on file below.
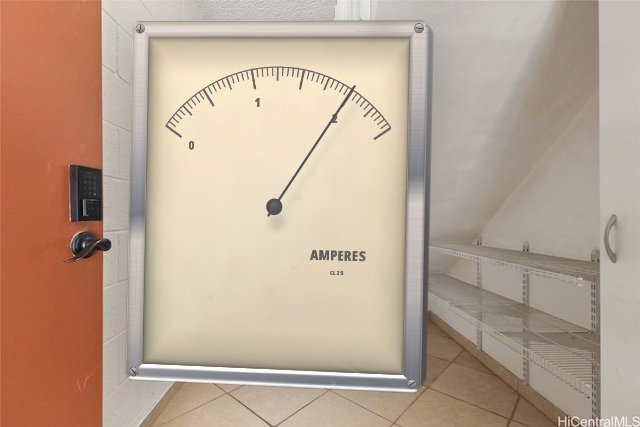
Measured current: A 2
